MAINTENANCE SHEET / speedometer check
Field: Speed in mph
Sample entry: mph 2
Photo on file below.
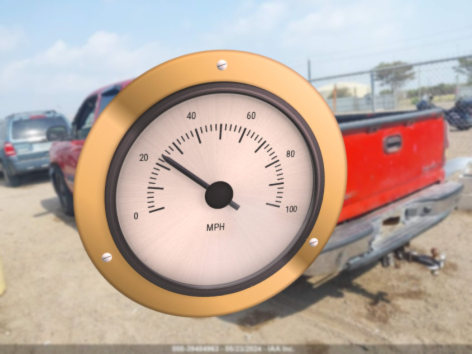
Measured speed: mph 24
